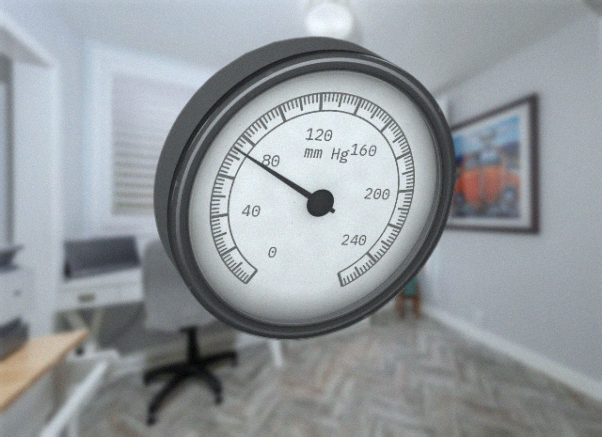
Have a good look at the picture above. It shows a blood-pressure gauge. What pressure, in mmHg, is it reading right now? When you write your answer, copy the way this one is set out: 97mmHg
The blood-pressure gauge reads 74mmHg
